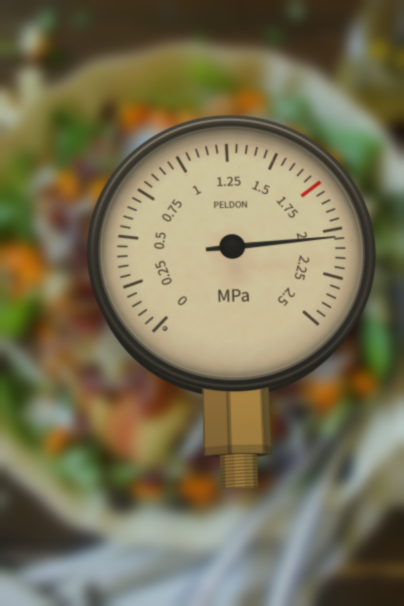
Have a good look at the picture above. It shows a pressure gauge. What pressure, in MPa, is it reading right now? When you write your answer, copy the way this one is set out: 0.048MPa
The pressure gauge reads 2.05MPa
